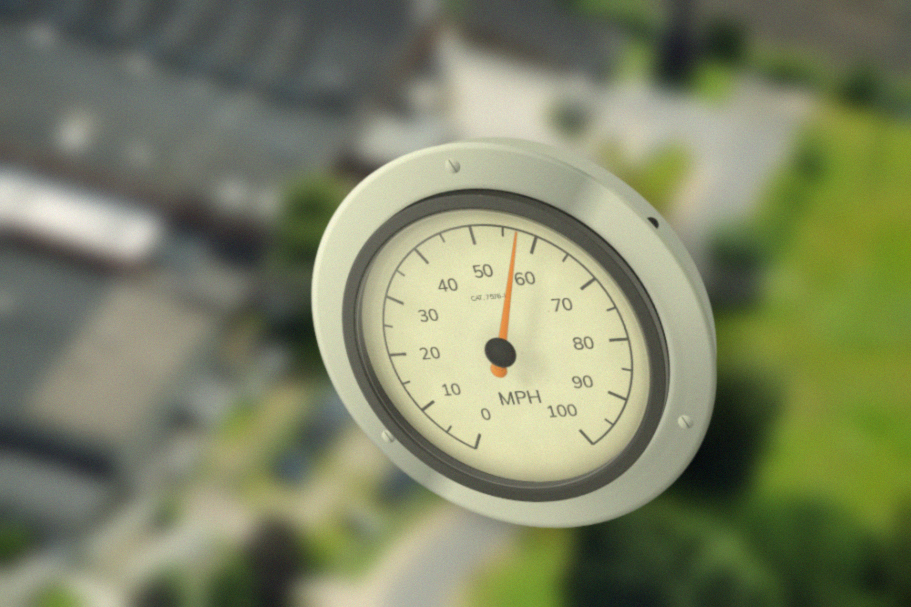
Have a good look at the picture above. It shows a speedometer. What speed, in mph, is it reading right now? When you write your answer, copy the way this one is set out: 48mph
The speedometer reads 57.5mph
